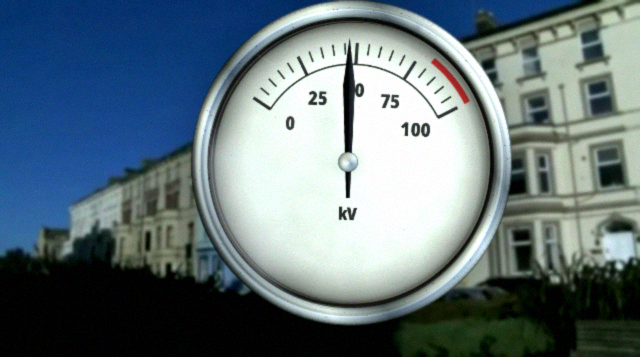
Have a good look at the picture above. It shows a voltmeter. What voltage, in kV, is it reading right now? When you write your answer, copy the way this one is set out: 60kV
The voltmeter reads 47.5kV
